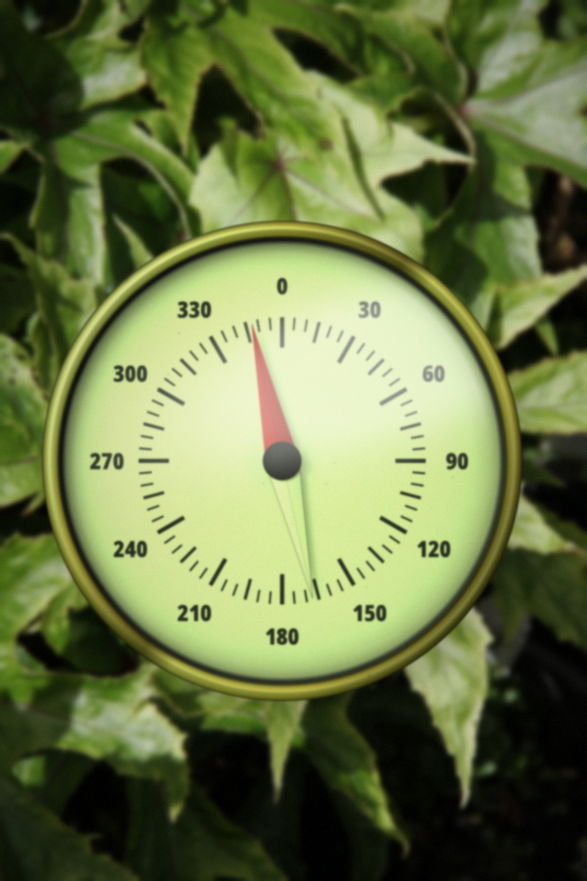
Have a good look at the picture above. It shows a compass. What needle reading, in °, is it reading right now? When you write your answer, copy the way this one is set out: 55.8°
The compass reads 347.5°
